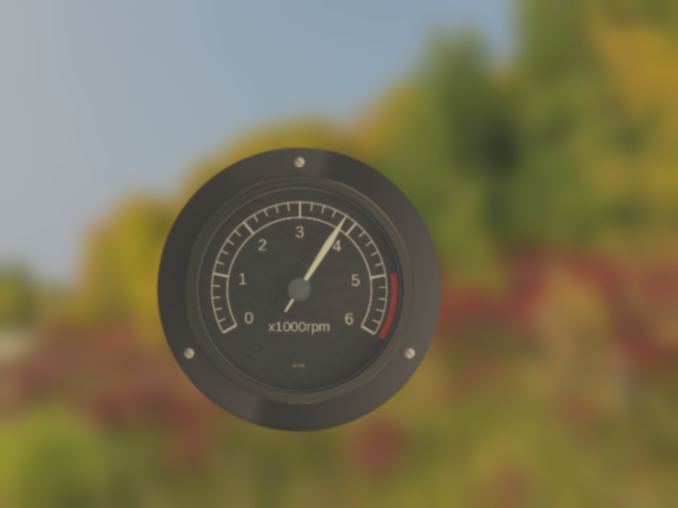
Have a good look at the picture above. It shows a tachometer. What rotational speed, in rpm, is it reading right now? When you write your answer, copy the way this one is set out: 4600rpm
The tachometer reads 3800rpm
